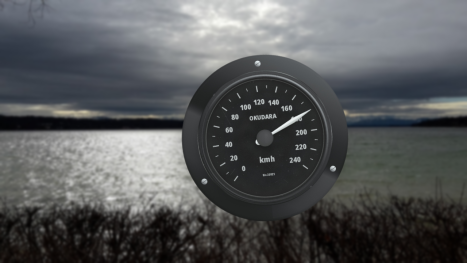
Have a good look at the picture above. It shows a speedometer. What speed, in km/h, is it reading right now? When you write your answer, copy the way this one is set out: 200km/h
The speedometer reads 180km/h
